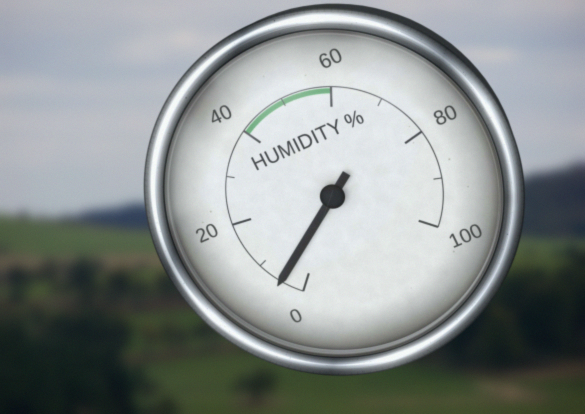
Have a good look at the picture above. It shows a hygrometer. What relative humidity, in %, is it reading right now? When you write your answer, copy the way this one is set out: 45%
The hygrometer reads 5%
